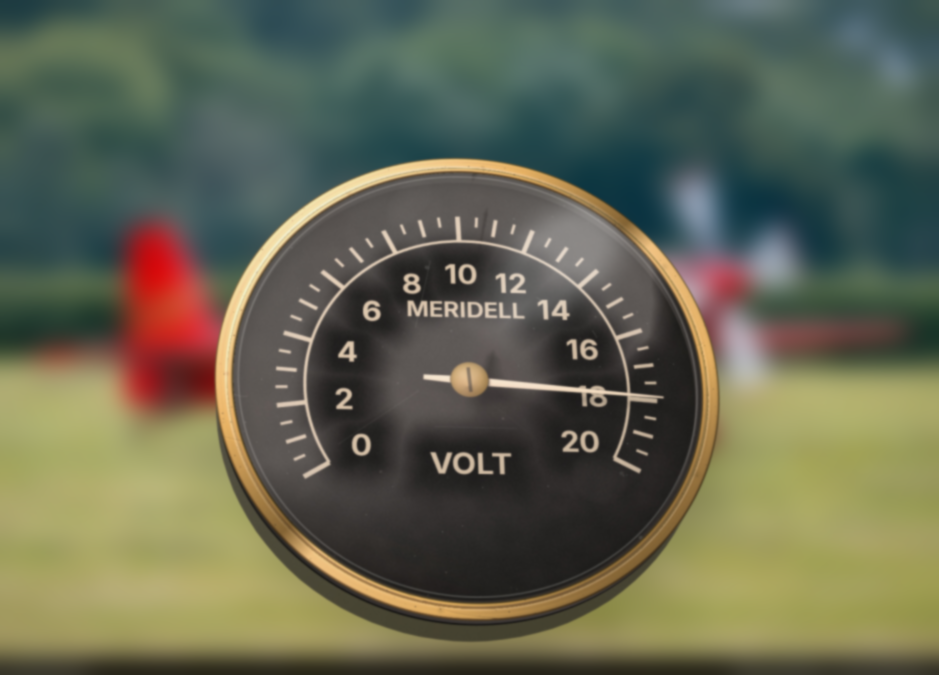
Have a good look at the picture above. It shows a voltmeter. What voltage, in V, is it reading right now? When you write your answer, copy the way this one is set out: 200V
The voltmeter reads 18V
